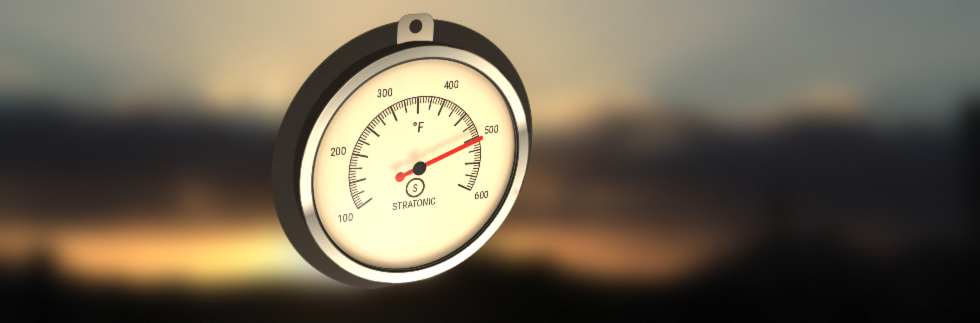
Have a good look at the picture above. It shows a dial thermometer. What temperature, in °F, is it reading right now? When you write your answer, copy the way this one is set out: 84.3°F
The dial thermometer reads 500°F
